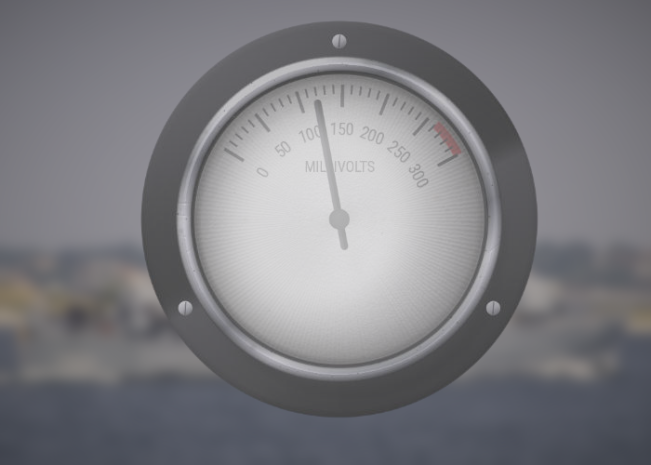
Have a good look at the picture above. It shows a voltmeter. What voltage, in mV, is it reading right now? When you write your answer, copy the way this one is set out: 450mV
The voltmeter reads 120mV
